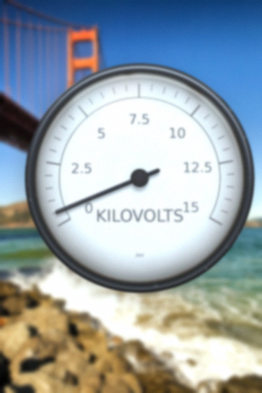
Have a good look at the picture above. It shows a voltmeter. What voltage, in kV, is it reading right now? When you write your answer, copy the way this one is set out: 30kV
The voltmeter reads 0.5kV
